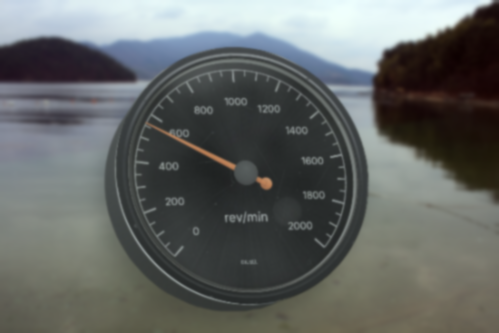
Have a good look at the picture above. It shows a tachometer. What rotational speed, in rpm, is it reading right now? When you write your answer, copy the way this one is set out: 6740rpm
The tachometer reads 550rpm
